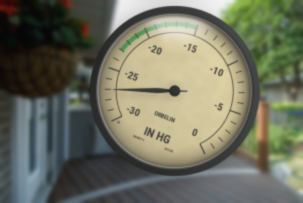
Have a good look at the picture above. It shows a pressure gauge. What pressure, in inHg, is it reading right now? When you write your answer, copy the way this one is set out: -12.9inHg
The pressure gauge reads -27inHg
